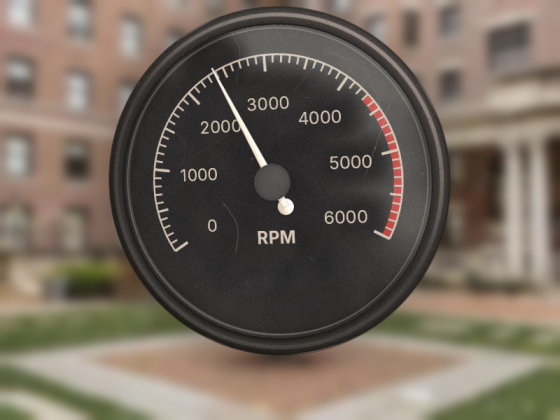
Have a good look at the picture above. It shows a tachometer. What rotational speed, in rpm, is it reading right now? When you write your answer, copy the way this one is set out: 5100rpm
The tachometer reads 2400rpm
